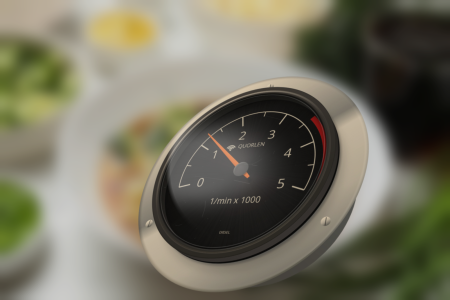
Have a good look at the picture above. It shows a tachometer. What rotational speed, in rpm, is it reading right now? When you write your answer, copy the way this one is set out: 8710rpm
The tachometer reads 1250rpm
